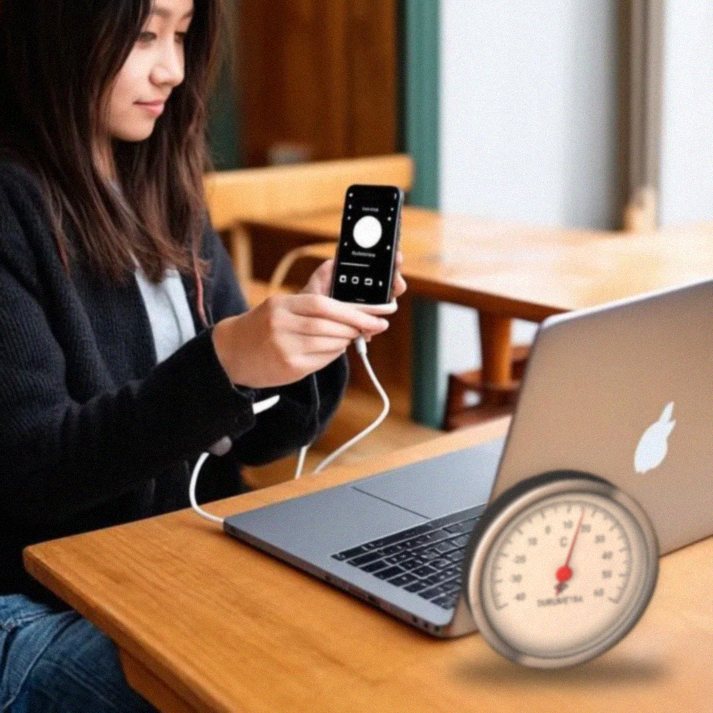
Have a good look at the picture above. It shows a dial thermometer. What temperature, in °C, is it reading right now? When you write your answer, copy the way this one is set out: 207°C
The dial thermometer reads 15°C
